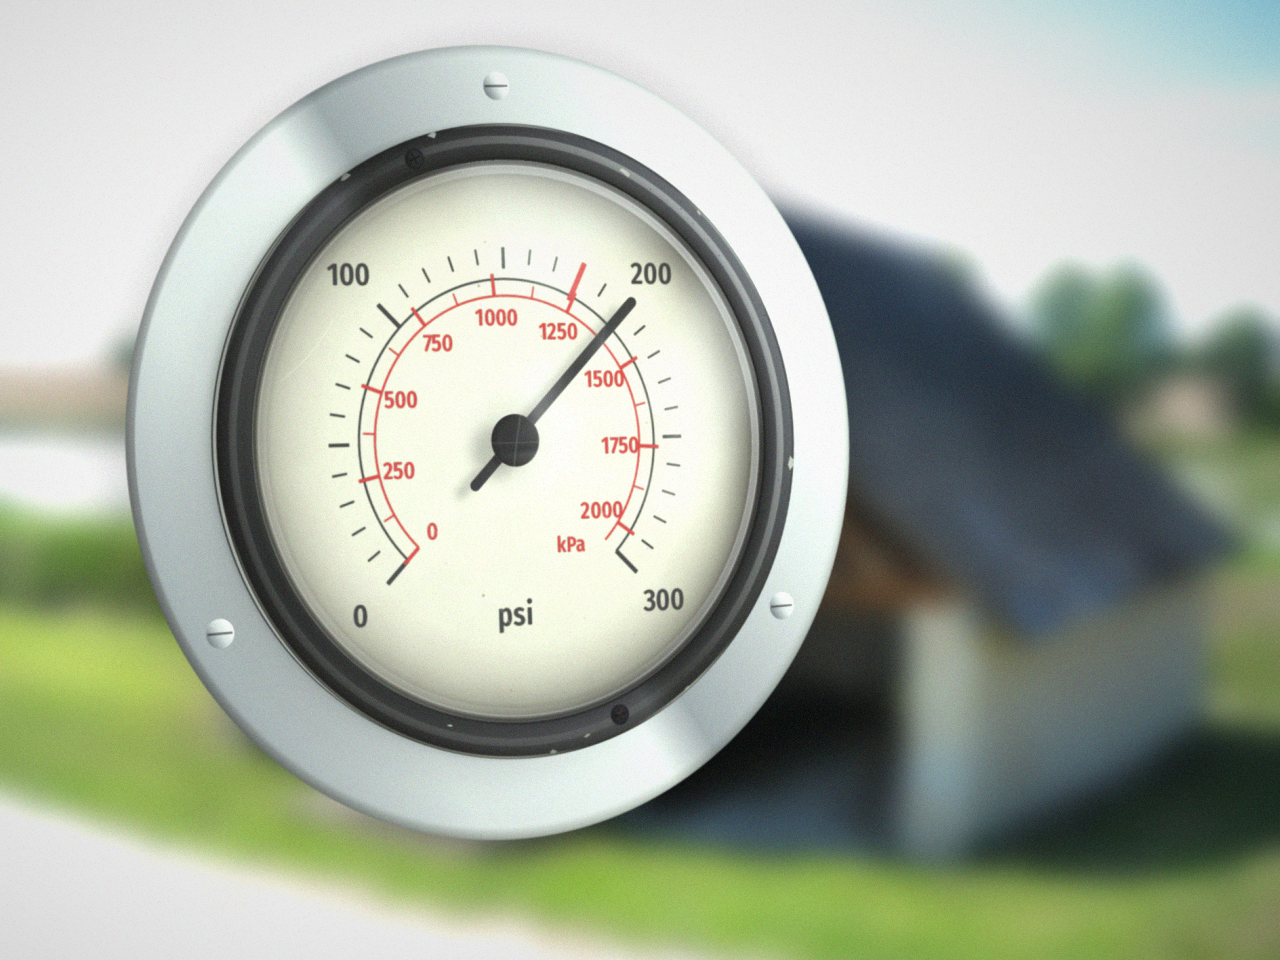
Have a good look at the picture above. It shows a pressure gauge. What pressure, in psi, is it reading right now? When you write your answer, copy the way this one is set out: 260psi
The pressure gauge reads 200psi
